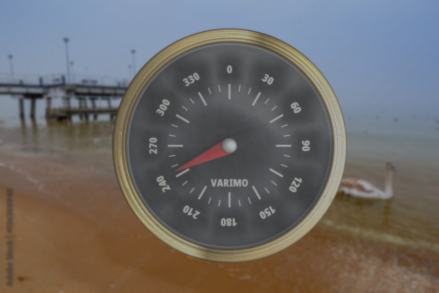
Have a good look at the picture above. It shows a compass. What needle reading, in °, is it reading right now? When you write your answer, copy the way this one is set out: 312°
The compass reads 245°
